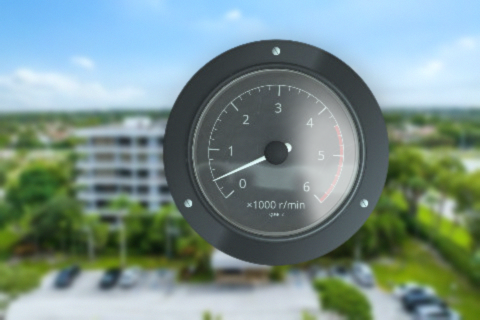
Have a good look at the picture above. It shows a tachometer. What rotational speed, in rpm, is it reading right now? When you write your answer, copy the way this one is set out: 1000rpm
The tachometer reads 400rpm
